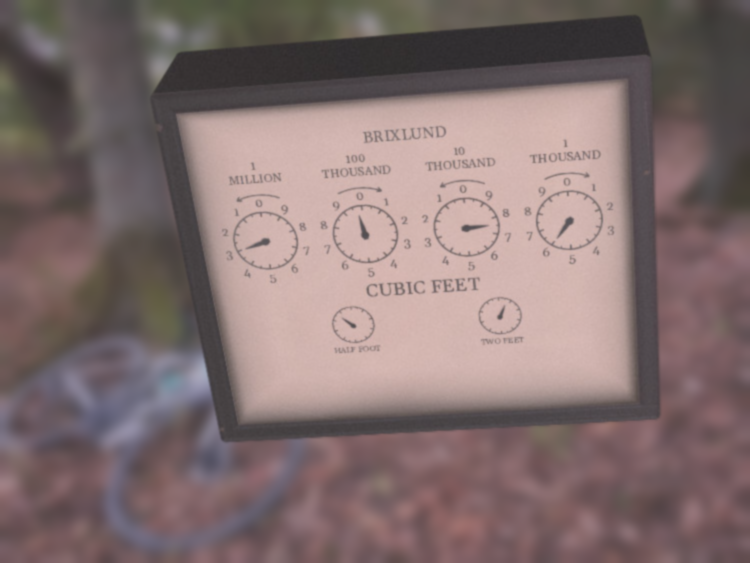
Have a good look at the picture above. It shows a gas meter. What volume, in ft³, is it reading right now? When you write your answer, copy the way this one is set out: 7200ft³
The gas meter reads 297600ft³
